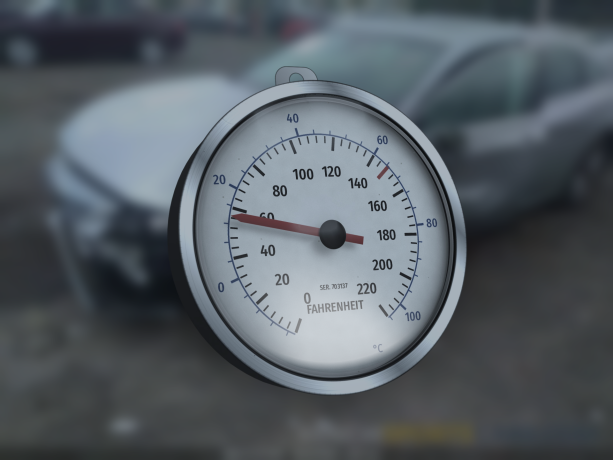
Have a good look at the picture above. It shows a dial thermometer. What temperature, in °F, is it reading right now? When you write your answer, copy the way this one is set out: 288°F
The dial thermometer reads 56°F
